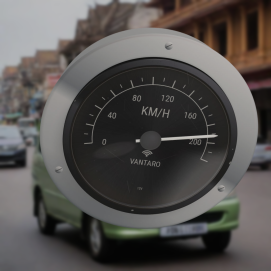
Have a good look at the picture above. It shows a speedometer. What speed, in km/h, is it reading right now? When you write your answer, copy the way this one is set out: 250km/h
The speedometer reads 190km/h
